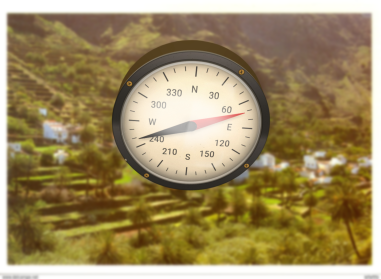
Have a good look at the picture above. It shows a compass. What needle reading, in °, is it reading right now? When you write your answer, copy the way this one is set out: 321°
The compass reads 70°
